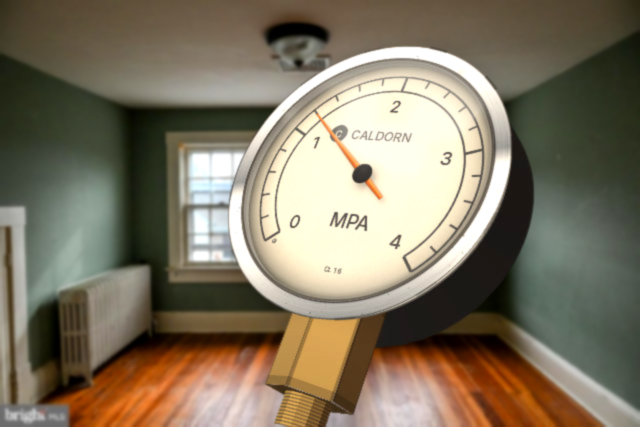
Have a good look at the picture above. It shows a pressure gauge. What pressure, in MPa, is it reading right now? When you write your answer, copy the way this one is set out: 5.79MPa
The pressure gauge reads 1.2MPa
